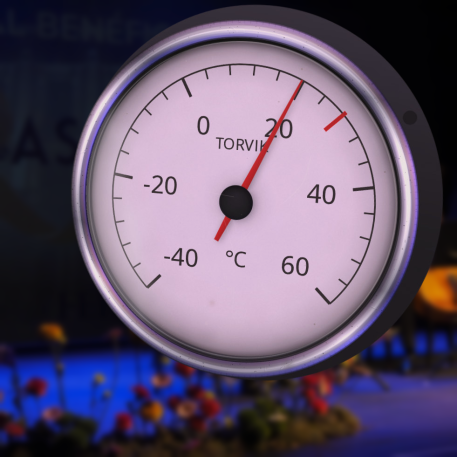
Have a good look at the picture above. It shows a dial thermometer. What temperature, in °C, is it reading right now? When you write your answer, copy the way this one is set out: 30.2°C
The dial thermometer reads 20°C
